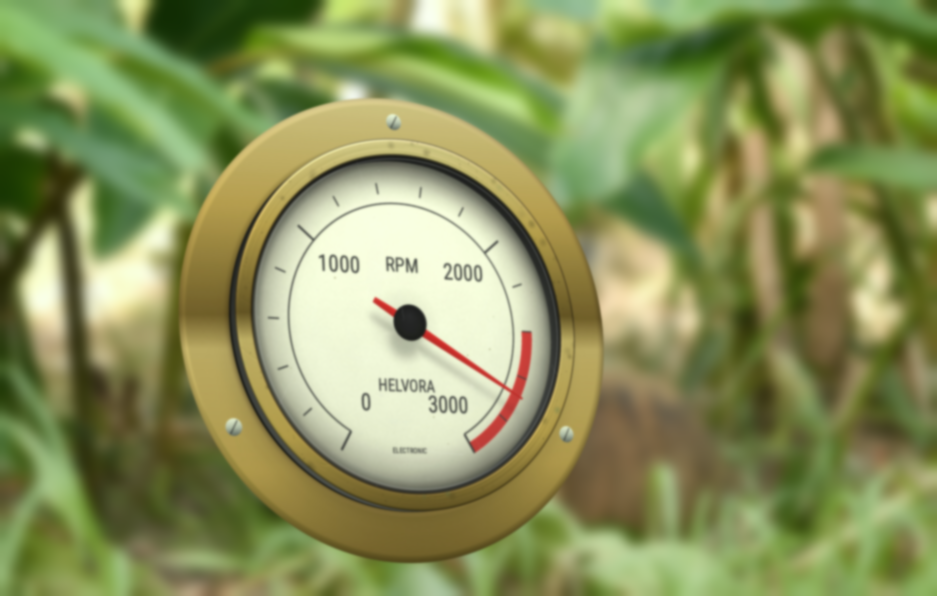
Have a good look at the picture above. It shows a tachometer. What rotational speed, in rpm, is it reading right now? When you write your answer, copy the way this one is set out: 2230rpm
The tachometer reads 2700rpm
